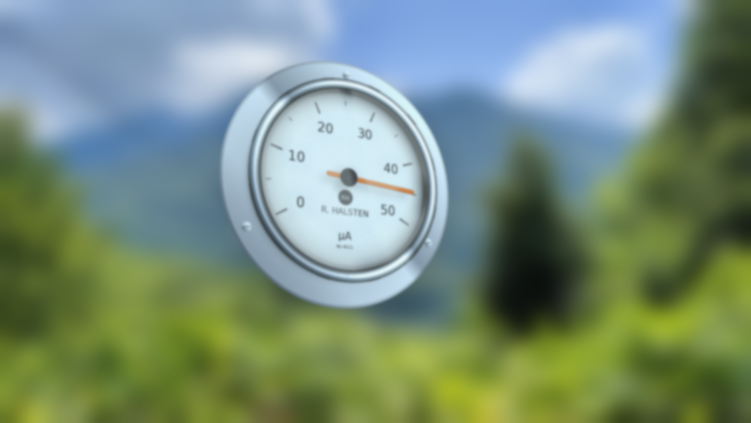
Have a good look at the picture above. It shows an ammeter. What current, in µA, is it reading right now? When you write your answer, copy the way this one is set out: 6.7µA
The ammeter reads 45µA
